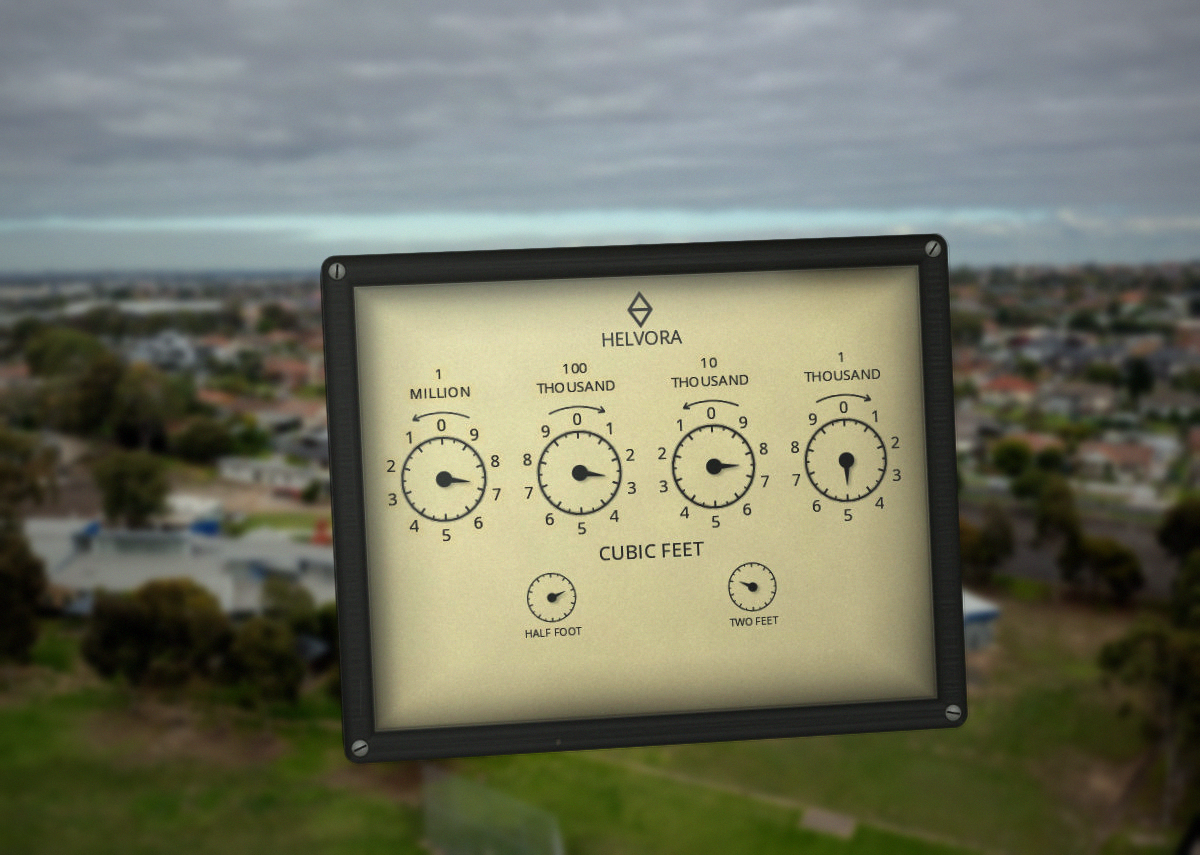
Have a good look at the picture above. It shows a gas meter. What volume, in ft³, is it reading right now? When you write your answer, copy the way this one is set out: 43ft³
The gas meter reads 727500ft³
